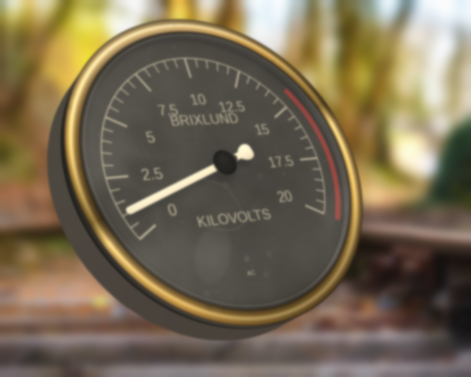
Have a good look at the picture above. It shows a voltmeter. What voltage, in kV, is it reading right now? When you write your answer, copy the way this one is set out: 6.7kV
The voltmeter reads 1kV
